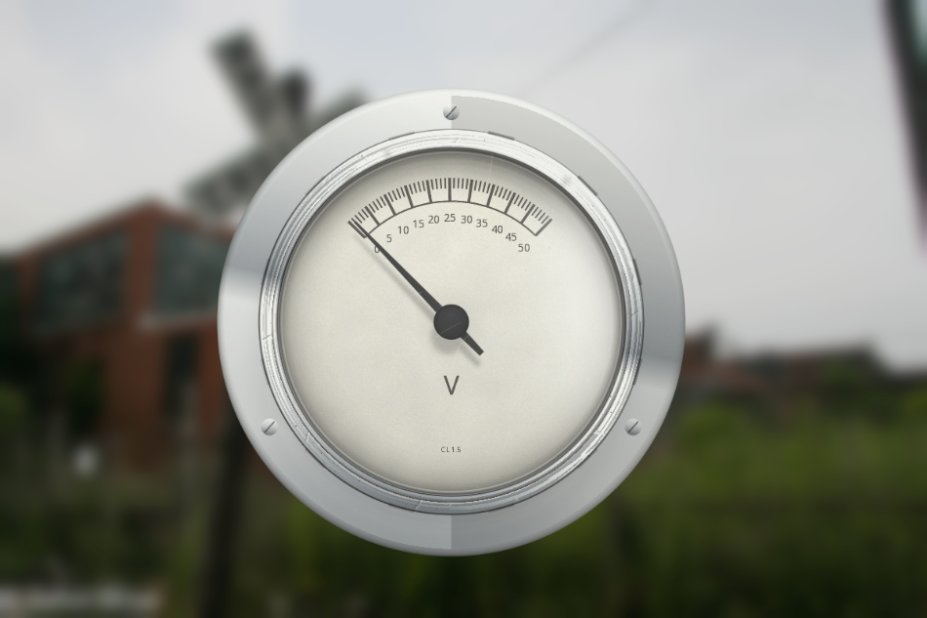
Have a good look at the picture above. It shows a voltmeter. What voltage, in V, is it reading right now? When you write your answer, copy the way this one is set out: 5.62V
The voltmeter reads 1V
